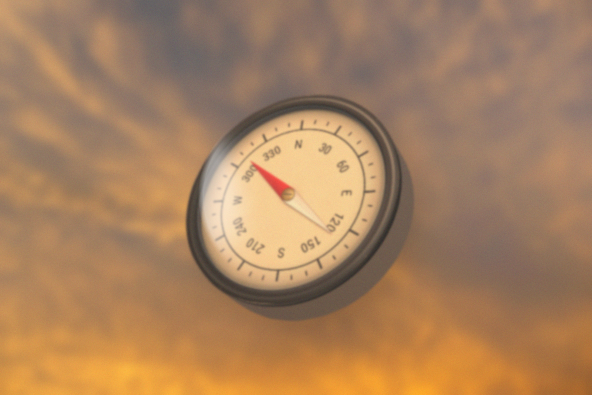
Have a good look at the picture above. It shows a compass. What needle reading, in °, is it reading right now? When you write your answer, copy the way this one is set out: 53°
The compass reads 310°
